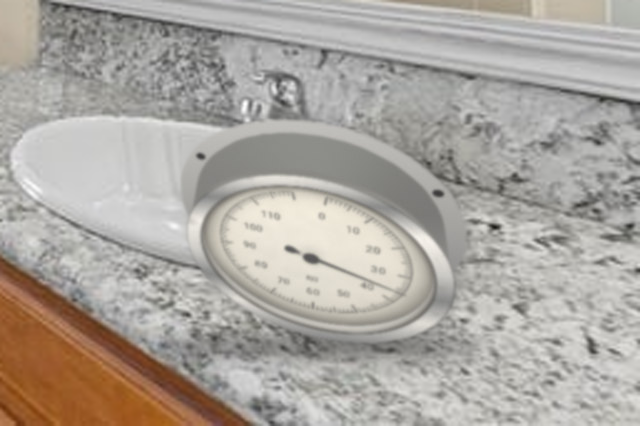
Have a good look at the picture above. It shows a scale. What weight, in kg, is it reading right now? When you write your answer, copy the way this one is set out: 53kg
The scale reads 35kg
